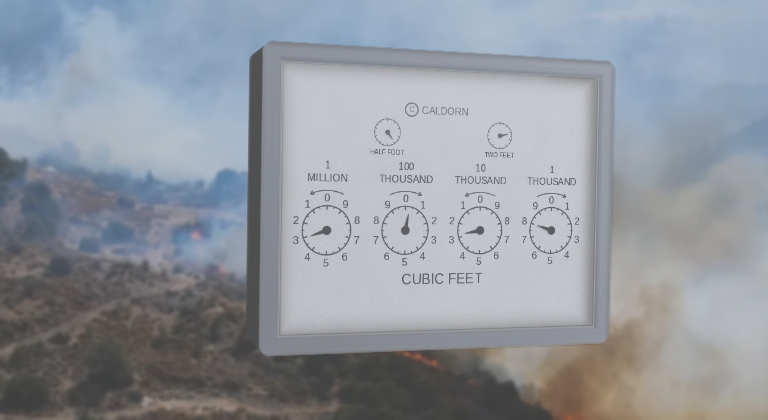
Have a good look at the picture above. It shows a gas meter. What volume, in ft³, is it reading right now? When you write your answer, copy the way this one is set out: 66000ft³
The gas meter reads 302800ft³
